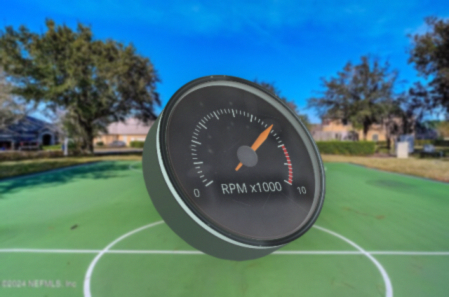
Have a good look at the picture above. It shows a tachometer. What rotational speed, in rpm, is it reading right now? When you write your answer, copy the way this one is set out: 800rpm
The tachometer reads 7000rpm
